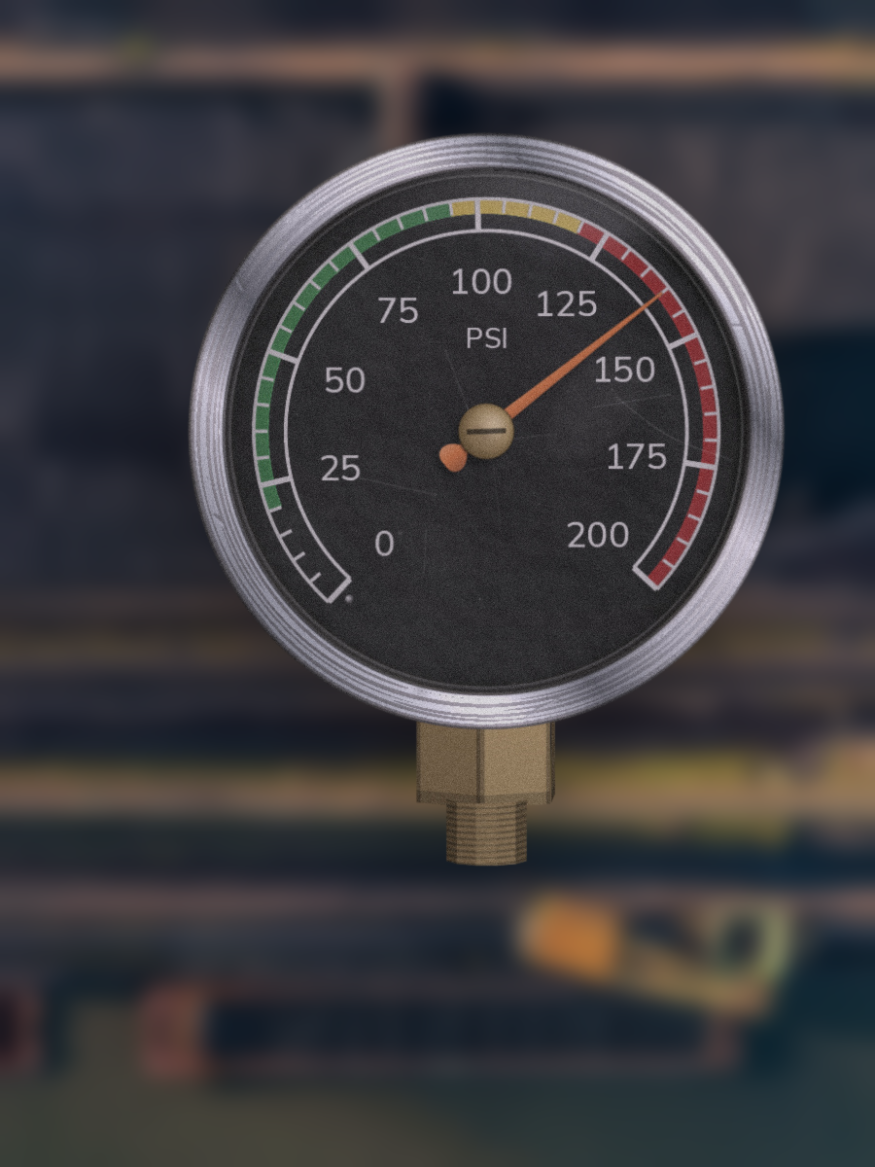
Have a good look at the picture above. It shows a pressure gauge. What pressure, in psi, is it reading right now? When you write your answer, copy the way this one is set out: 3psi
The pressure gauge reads 140psi
